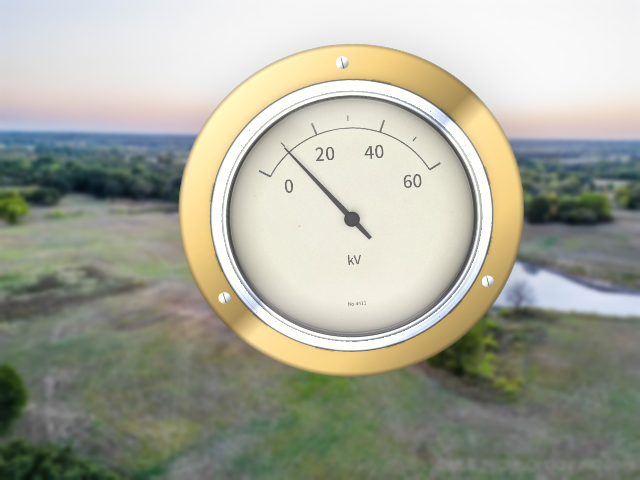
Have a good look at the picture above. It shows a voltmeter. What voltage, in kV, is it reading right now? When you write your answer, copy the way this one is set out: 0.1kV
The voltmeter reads 10kV
